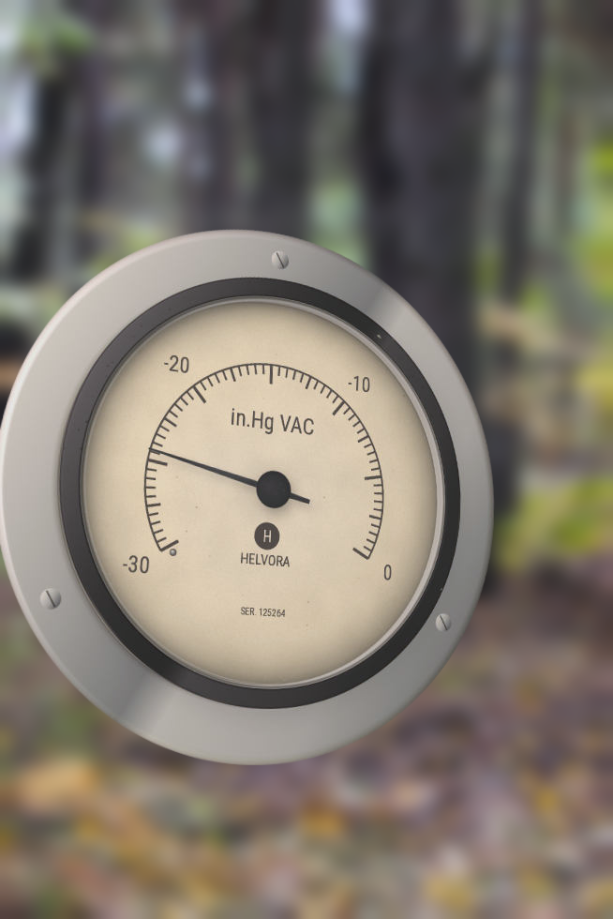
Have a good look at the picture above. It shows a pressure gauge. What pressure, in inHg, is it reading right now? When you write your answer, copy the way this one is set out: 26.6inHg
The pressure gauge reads -24.5inHg
